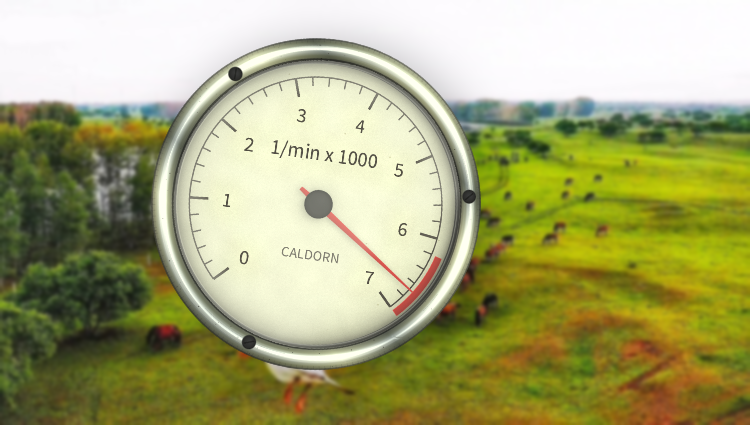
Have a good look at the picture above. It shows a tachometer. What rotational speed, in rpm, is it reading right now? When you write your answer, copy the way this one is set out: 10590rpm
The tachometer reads 6700rpm
